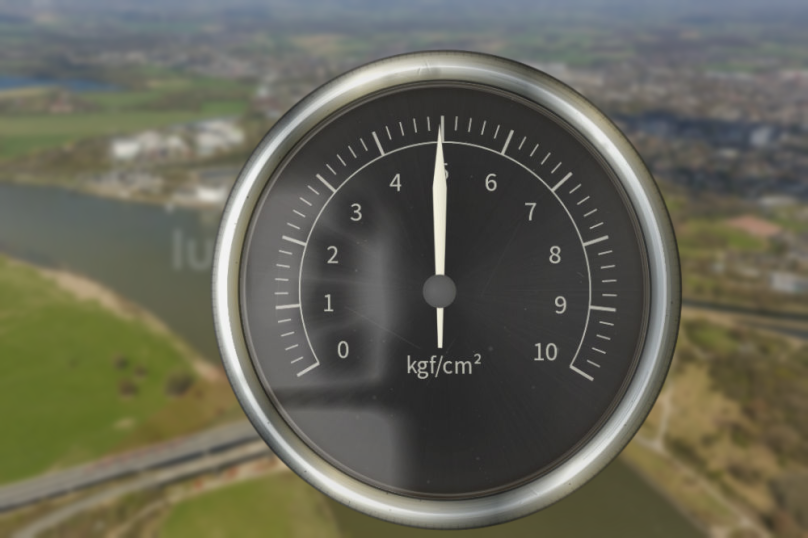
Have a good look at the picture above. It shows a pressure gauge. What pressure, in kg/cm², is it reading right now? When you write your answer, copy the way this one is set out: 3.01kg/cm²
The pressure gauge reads 5kg/cm²
